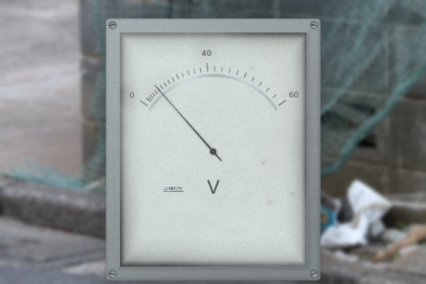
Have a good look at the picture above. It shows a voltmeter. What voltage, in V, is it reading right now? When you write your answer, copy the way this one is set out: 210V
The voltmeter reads 20V
